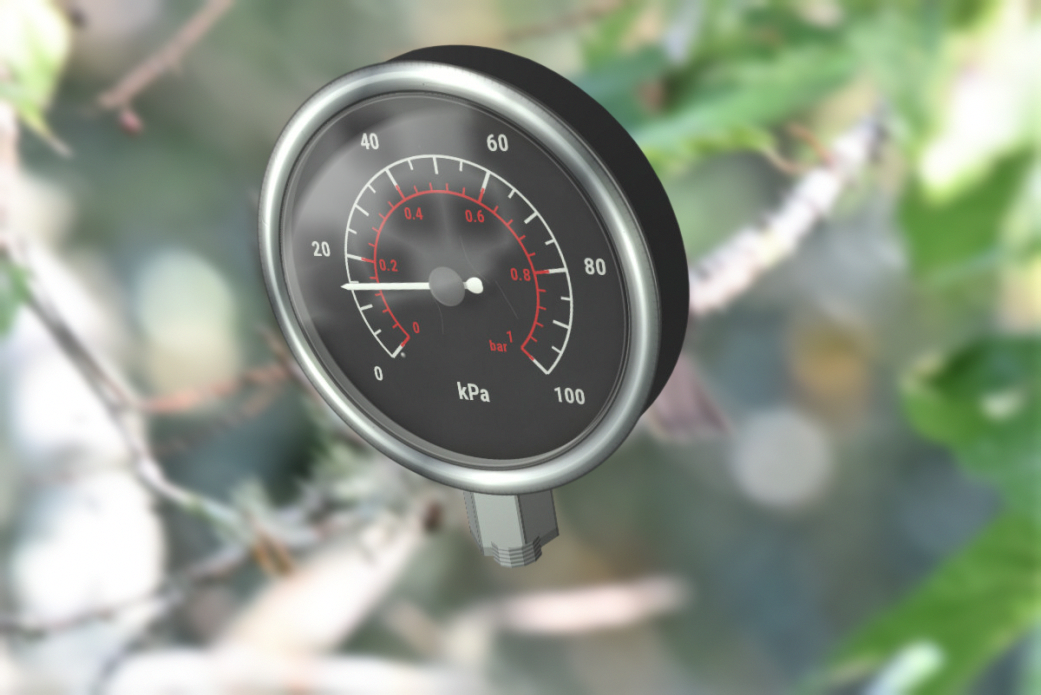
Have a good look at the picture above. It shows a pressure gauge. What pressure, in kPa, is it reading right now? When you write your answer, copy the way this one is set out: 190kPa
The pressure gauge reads 15kPa
